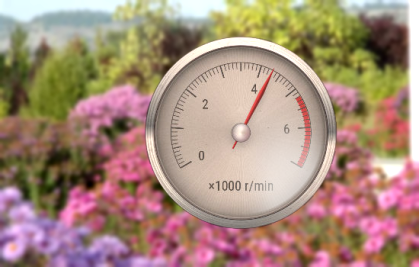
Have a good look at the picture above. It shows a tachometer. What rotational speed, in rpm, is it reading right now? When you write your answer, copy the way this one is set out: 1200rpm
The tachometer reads 4300rpm
